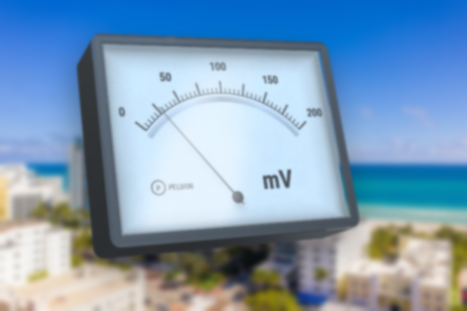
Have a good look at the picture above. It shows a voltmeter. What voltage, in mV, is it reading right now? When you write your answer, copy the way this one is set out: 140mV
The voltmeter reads 25mV
